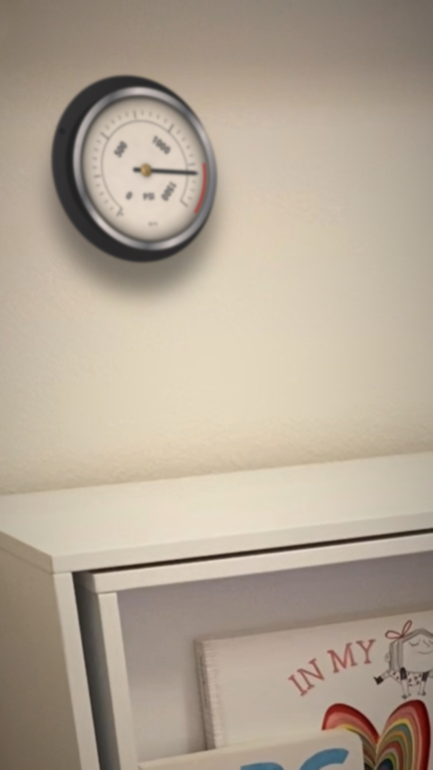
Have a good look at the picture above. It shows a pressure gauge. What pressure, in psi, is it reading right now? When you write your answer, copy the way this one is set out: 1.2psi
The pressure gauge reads 1300psi
